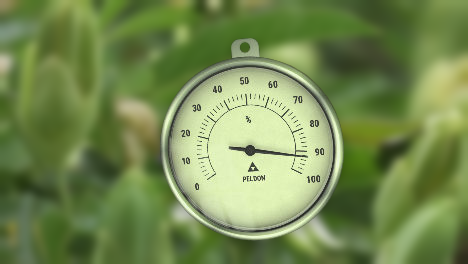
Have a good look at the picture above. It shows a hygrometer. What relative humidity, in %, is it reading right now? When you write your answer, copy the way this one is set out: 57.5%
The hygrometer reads 92%
